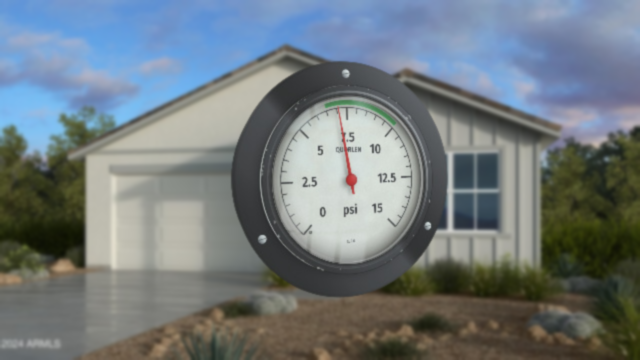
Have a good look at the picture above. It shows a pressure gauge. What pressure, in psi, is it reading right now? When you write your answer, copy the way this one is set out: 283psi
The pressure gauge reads 7psi
